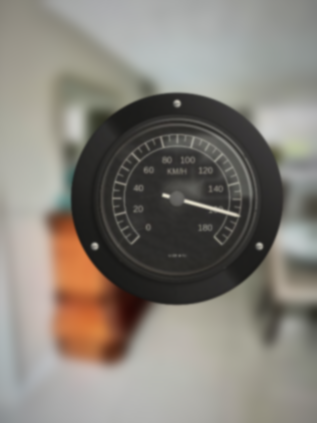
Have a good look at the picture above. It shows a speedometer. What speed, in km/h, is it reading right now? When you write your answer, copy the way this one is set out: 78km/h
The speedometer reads 160km/h
